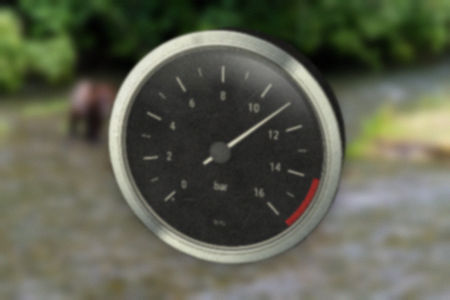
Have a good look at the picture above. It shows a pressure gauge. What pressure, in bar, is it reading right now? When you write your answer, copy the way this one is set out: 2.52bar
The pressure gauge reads 11bar
